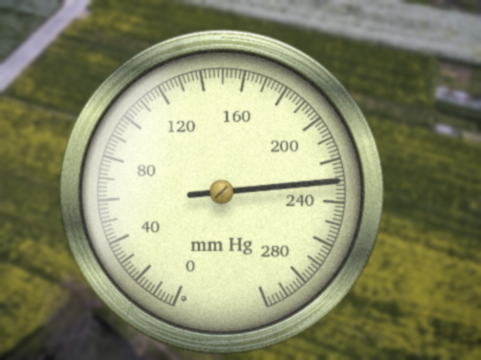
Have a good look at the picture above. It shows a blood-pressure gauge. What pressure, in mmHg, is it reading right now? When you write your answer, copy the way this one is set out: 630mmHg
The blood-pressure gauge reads 230mmHg
